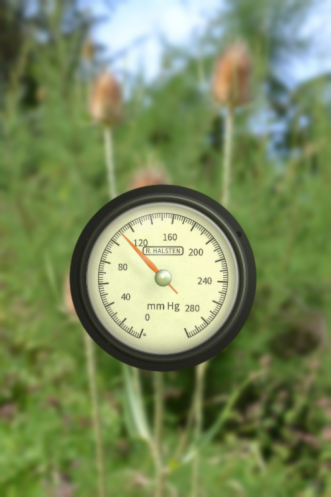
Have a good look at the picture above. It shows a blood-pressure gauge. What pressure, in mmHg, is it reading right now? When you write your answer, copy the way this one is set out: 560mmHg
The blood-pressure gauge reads 110mmHg
